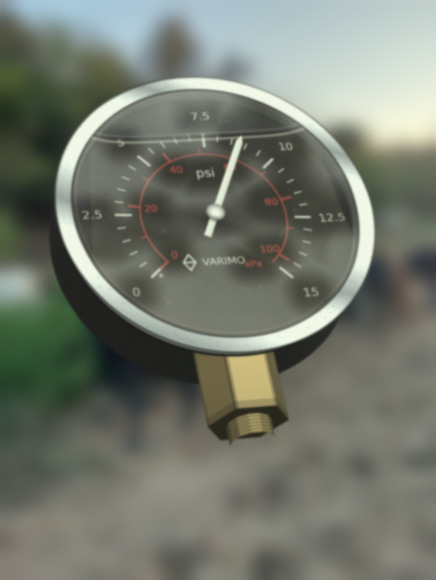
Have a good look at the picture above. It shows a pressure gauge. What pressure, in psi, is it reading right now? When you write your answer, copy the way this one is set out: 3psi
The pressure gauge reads 8.75psi
